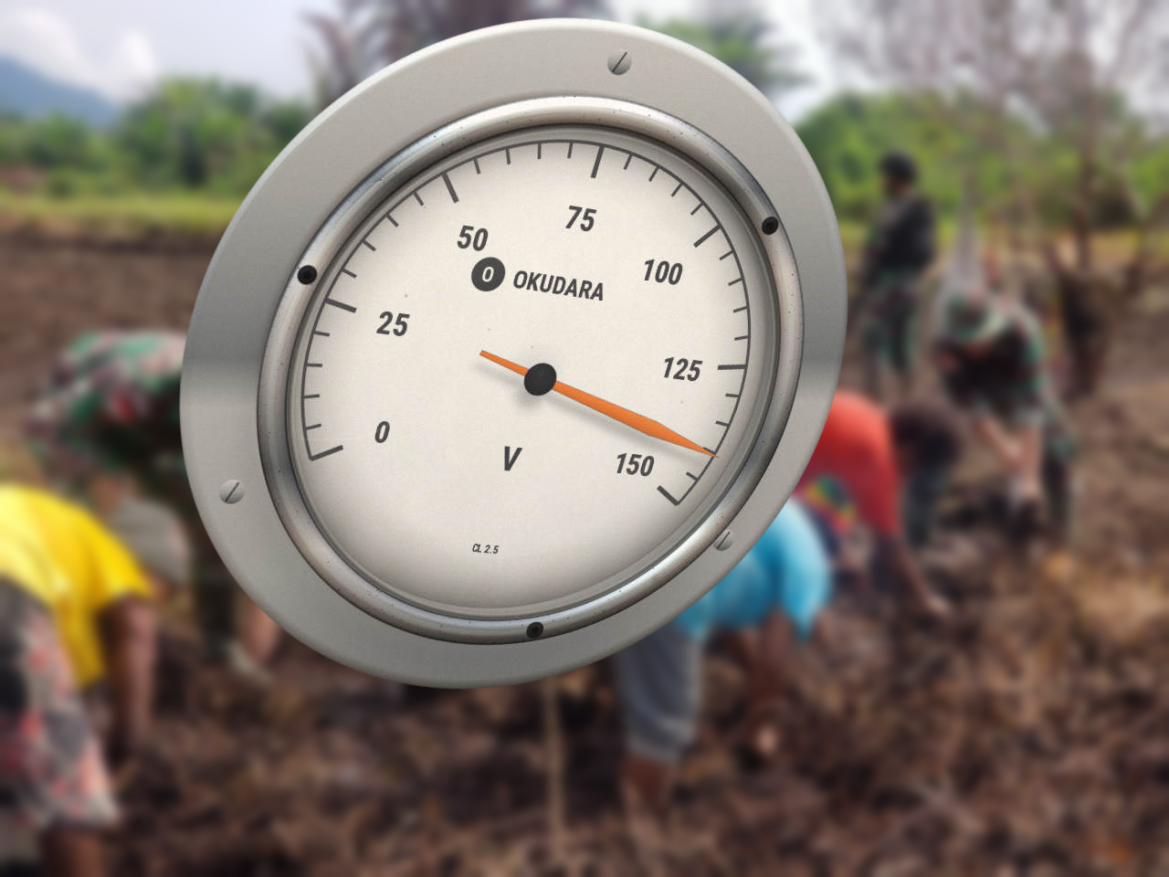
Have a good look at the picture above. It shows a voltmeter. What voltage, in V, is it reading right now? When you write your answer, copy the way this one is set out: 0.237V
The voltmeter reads 140V
